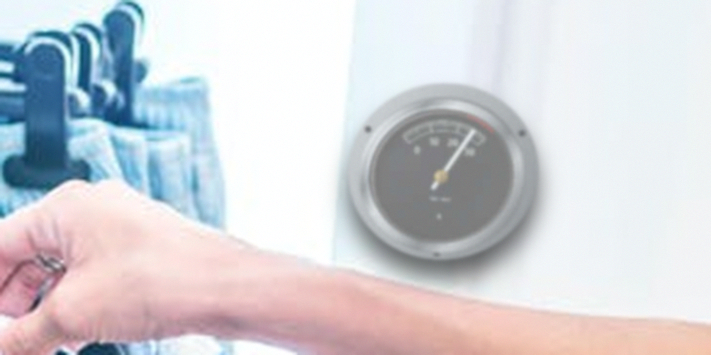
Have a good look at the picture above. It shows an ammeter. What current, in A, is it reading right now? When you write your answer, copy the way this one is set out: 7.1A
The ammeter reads 25A
